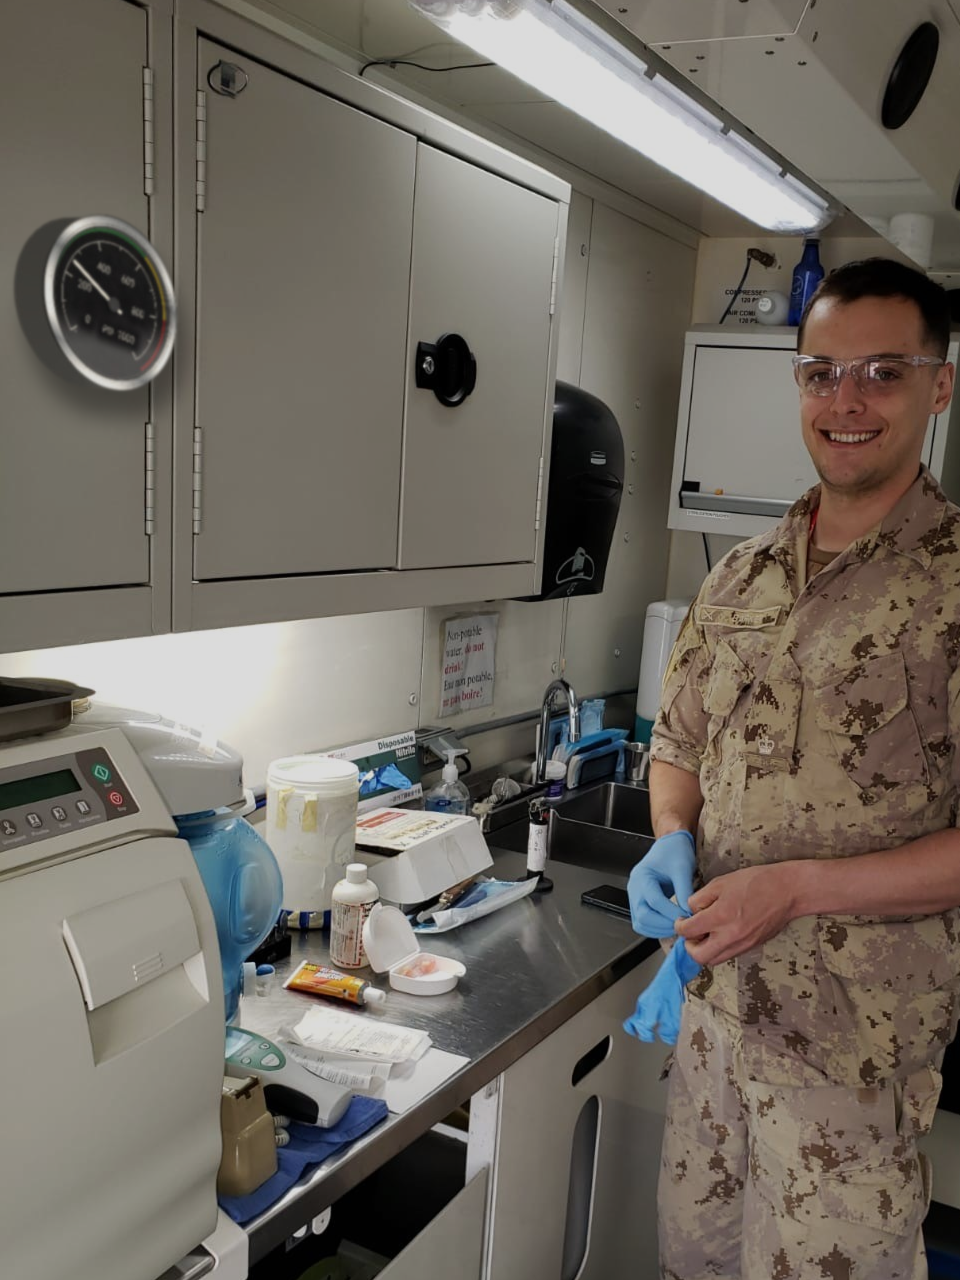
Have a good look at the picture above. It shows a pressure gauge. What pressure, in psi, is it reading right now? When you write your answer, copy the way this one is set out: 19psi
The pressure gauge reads 250psi
